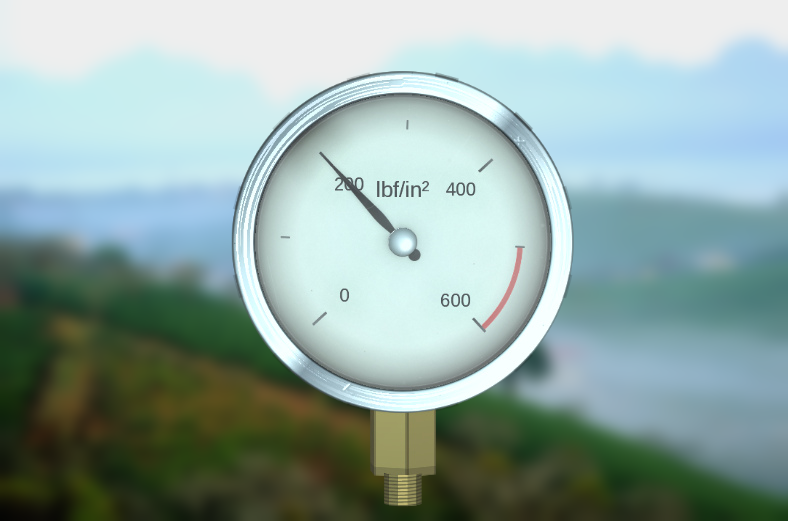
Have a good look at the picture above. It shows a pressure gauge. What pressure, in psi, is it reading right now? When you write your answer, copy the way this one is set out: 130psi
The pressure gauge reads 200psi
